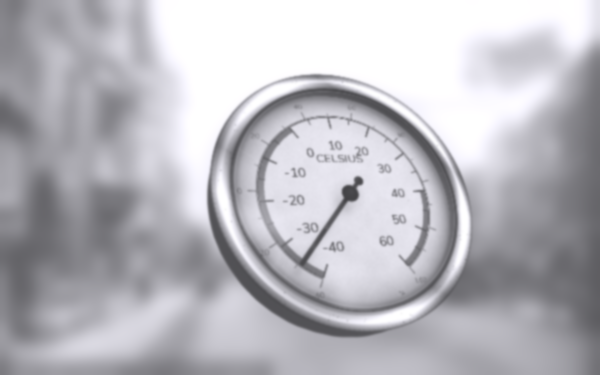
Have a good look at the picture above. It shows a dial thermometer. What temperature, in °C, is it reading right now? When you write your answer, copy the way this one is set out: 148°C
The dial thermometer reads -35°C
